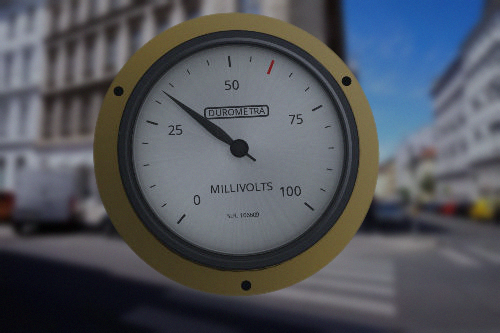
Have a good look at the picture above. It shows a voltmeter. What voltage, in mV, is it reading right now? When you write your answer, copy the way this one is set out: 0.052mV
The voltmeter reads 32.5mV
